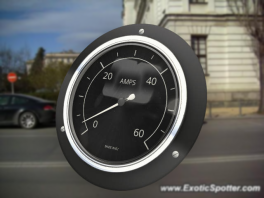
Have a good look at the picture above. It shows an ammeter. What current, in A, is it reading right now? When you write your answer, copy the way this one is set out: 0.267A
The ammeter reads 2.5A
